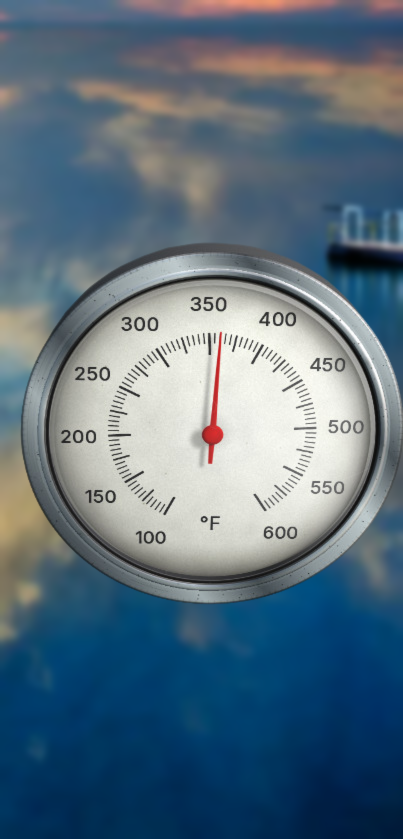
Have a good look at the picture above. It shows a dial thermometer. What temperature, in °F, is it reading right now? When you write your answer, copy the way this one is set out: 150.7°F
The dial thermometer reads 360°F
